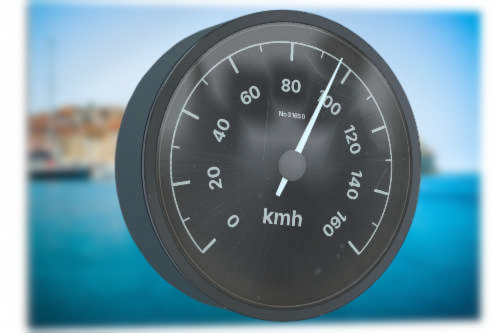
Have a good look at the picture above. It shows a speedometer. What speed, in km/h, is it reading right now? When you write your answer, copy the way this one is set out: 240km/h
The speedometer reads 95km/h
